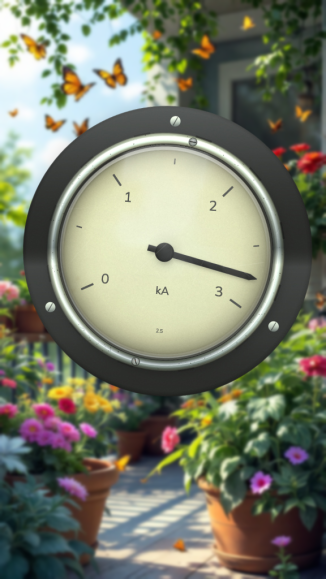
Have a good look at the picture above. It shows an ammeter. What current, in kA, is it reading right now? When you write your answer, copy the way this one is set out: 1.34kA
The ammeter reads 2.75kA
